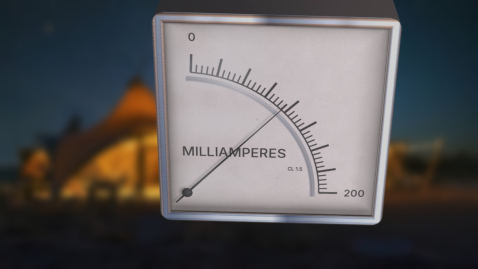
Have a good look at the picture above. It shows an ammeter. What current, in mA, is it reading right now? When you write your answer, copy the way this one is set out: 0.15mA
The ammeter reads 95mA
